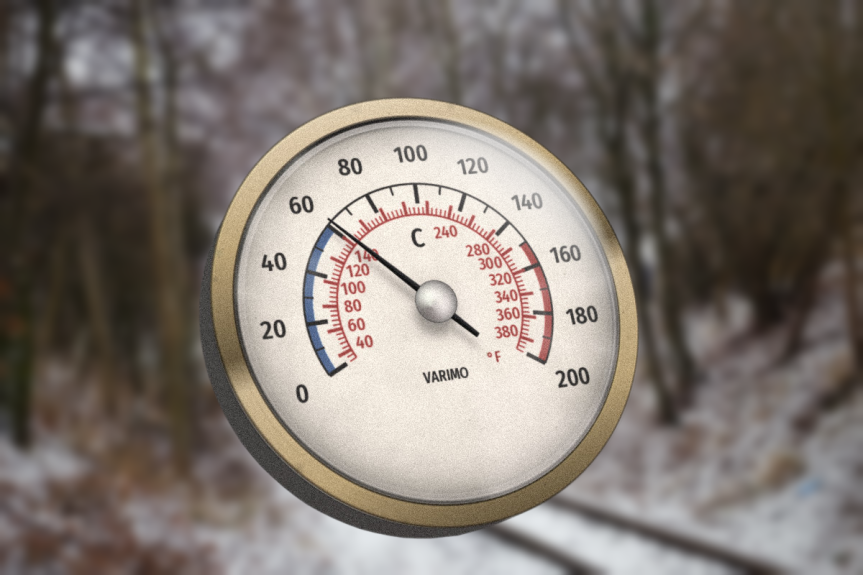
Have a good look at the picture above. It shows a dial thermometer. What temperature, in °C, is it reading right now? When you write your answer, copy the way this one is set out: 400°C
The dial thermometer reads 60°C
